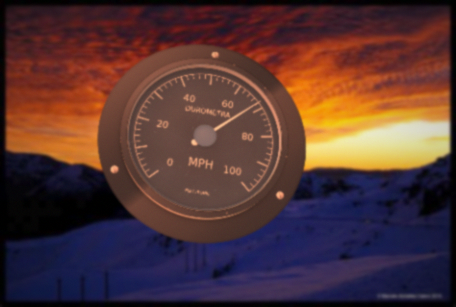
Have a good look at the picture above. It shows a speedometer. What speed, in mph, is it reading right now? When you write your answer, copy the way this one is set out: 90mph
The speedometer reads 68mph
